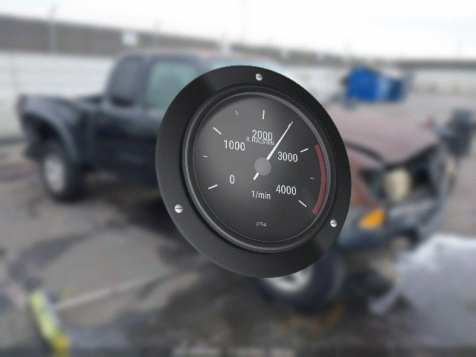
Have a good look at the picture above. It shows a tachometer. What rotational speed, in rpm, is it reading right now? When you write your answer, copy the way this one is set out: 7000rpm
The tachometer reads 2500rpm
